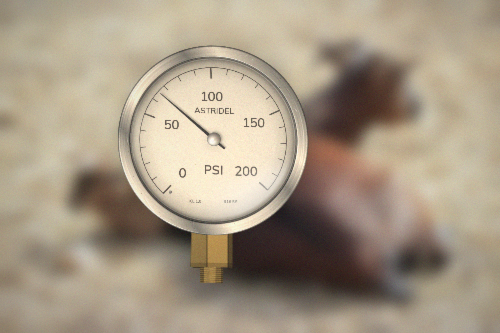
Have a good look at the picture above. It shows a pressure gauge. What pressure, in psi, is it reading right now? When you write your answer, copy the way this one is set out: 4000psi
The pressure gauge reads 65psi
